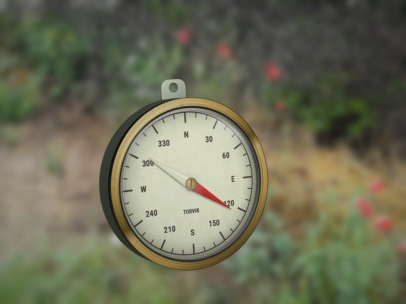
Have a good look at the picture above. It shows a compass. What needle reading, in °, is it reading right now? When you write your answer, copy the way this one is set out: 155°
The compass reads 125°
